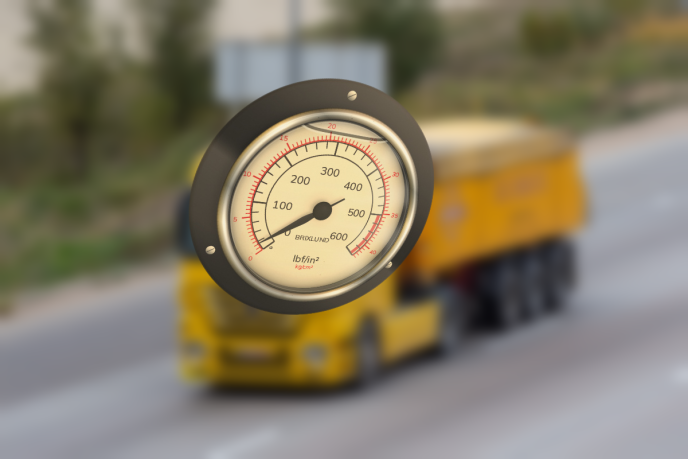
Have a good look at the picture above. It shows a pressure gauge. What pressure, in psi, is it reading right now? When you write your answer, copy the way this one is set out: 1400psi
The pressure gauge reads 20psi
